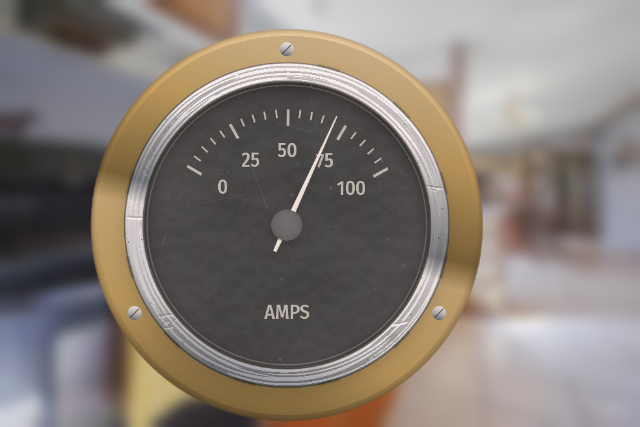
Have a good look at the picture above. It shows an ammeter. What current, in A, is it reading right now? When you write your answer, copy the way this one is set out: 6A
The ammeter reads 70A
